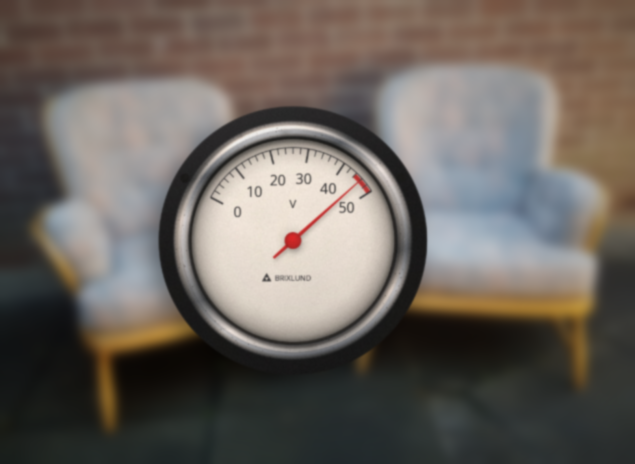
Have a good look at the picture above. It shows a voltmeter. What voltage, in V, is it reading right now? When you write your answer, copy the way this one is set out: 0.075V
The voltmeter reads 46V
